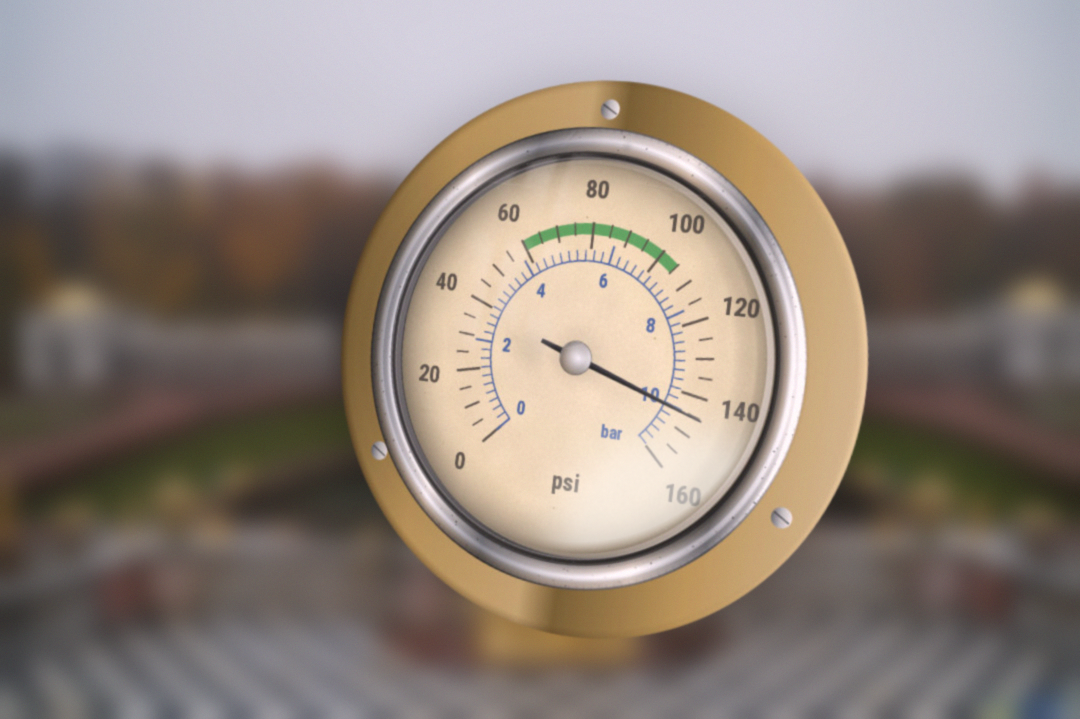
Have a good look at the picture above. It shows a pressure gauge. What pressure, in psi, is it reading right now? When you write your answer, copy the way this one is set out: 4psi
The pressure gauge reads 145psi
